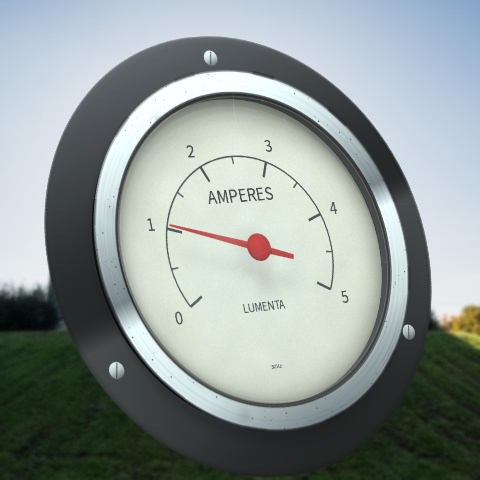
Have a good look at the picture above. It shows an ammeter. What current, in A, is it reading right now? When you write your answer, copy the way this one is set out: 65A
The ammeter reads 1A
